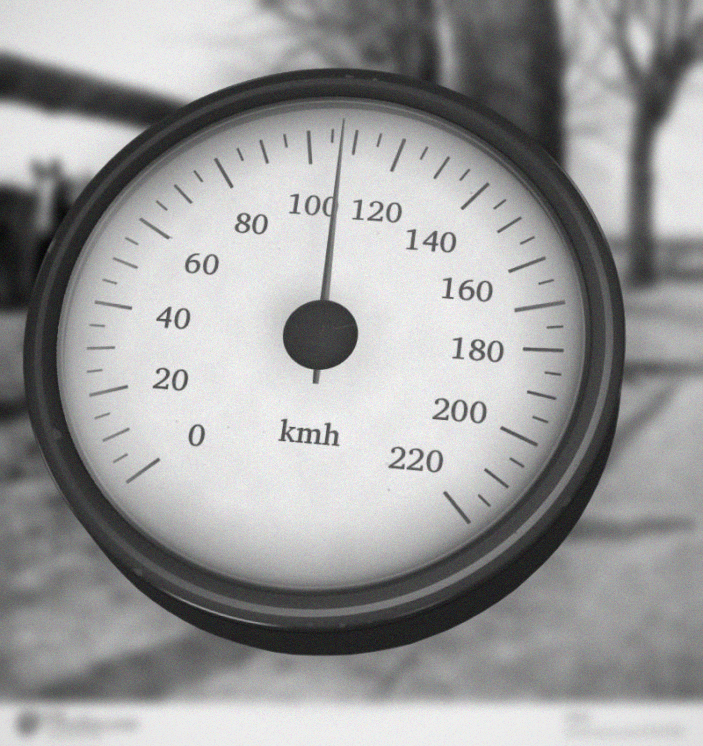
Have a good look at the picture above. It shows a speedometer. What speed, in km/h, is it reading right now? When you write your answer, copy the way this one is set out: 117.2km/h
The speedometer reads 107.5km/h
